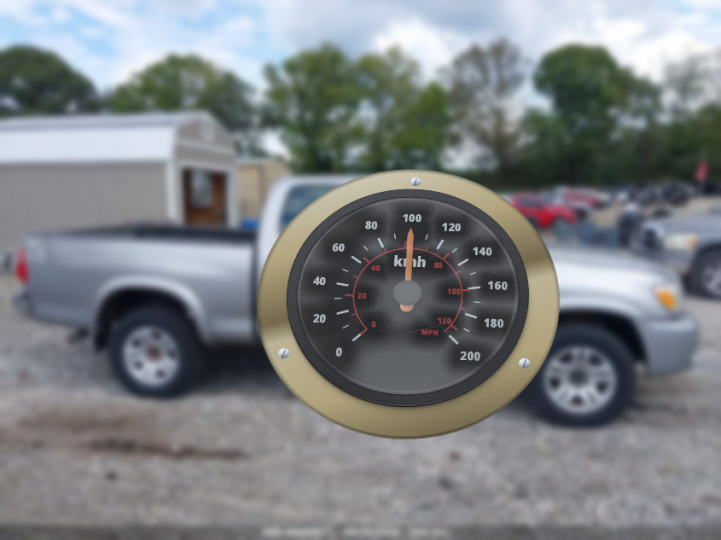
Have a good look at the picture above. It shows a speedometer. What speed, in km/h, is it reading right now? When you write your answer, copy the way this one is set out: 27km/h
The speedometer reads 100km/h
